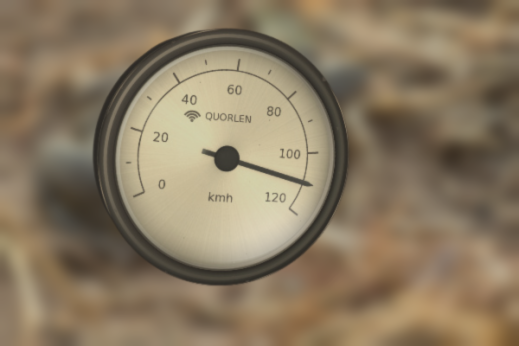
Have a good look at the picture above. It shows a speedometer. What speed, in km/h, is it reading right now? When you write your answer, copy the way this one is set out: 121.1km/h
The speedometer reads 110km/h
